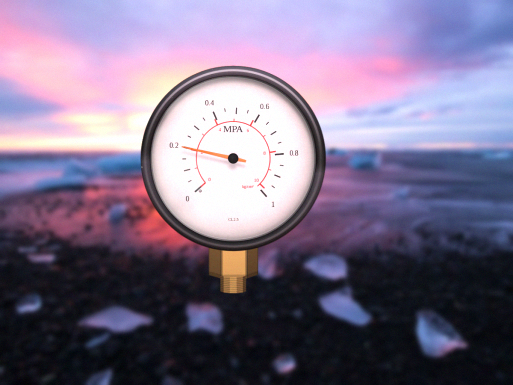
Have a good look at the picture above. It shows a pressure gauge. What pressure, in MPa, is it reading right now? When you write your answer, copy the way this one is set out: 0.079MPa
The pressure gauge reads 0.2MPa
